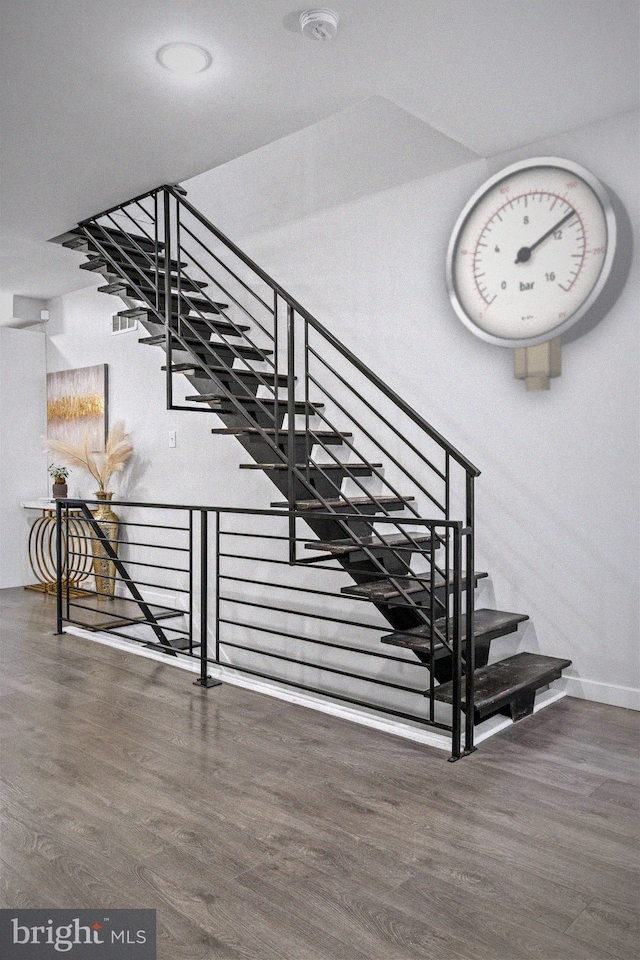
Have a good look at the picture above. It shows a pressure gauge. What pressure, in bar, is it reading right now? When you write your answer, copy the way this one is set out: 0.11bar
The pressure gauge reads 11.5bar
